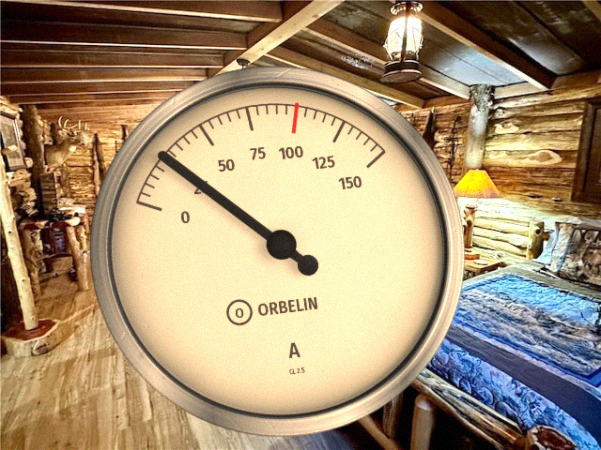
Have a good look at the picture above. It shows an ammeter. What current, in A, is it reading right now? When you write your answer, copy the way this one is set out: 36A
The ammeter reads 25A
